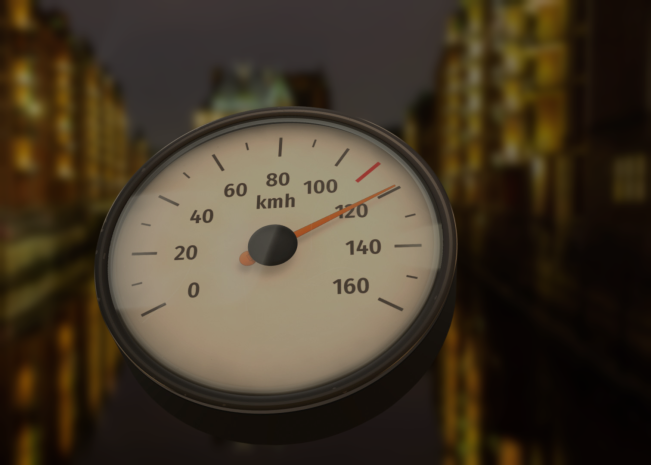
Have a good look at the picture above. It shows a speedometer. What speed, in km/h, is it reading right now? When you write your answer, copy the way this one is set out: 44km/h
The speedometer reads 120km/h
